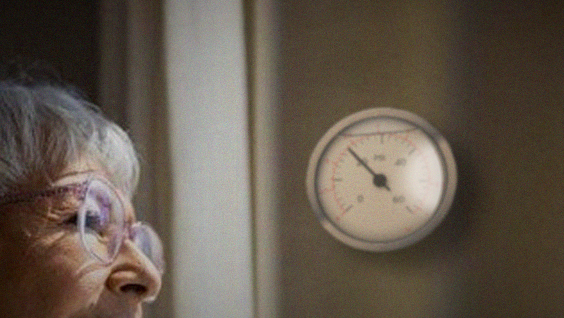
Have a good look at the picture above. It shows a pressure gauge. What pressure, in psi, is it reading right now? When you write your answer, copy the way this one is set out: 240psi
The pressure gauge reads 20psi
